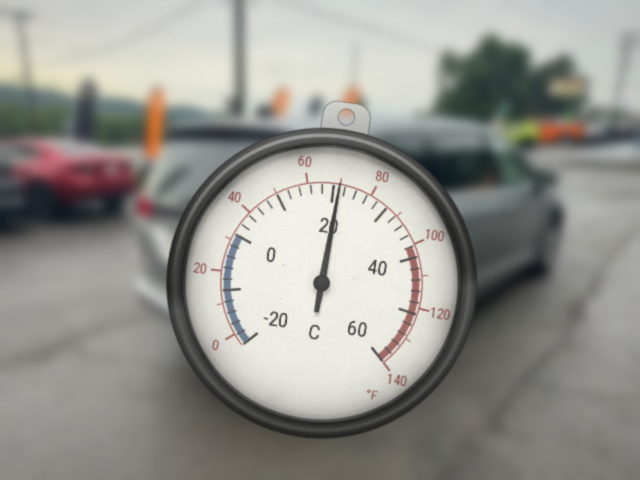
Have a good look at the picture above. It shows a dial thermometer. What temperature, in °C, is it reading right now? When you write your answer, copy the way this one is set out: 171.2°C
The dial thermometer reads 21°C
